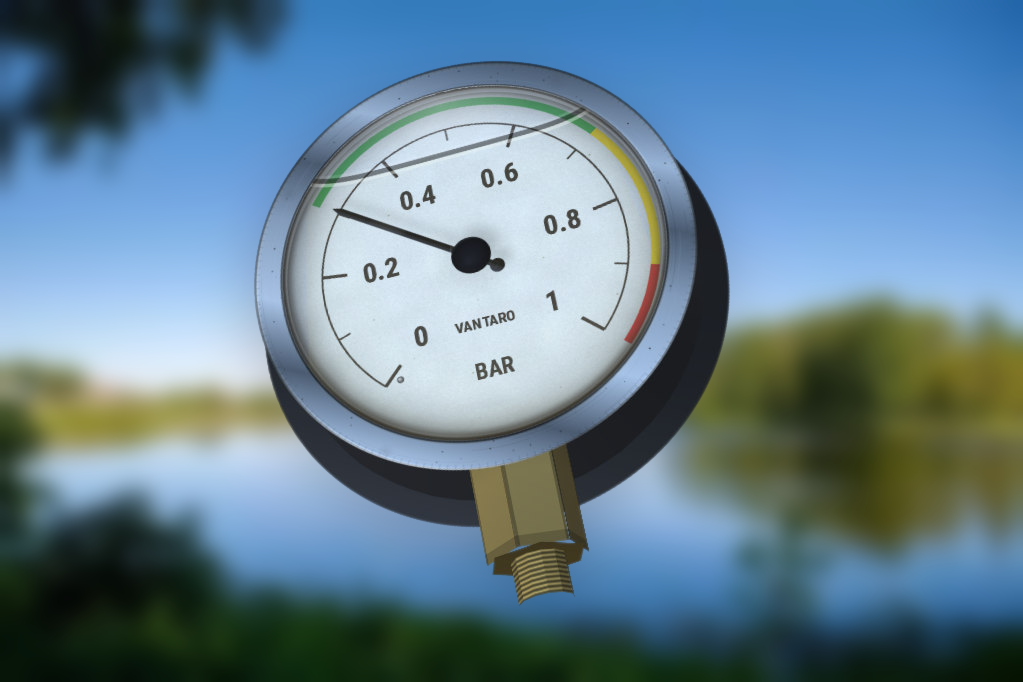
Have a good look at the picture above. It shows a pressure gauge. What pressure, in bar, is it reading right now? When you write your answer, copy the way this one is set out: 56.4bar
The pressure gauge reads 0.3bar
